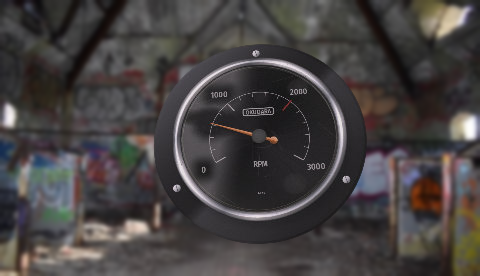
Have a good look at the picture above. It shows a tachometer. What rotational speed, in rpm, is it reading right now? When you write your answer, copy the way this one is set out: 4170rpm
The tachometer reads 600rpm
